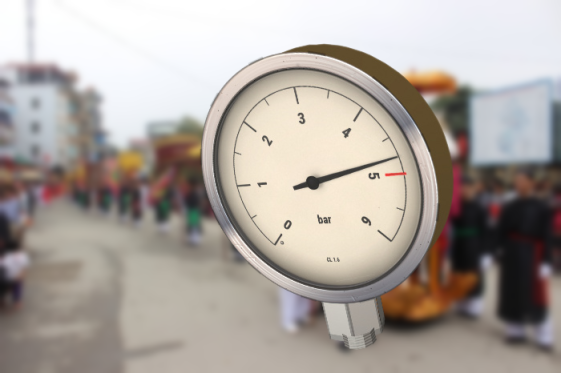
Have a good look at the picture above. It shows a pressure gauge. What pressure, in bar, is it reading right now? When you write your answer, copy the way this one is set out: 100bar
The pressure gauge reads 4.75bar
